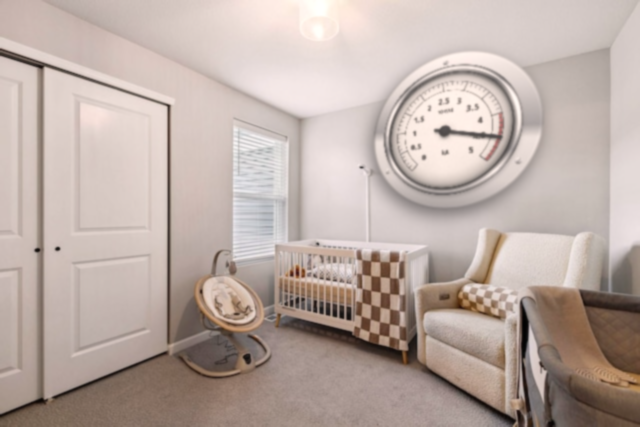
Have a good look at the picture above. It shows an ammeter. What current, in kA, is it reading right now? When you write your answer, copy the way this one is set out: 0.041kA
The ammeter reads 4.5kA
